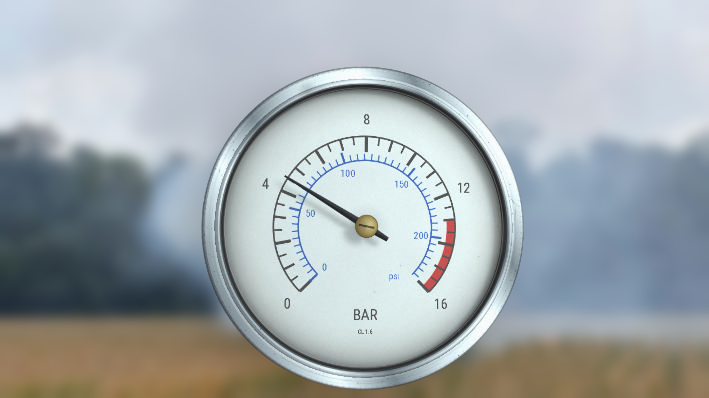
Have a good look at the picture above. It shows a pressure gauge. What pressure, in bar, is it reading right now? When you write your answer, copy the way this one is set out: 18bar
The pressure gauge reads 4.5bar
